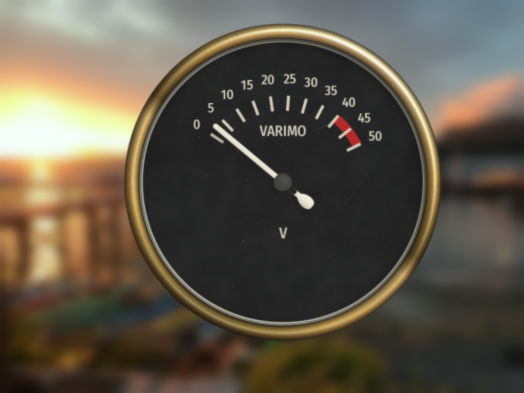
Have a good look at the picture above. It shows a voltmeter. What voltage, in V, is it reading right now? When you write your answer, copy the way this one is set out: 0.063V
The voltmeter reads 2.5V
